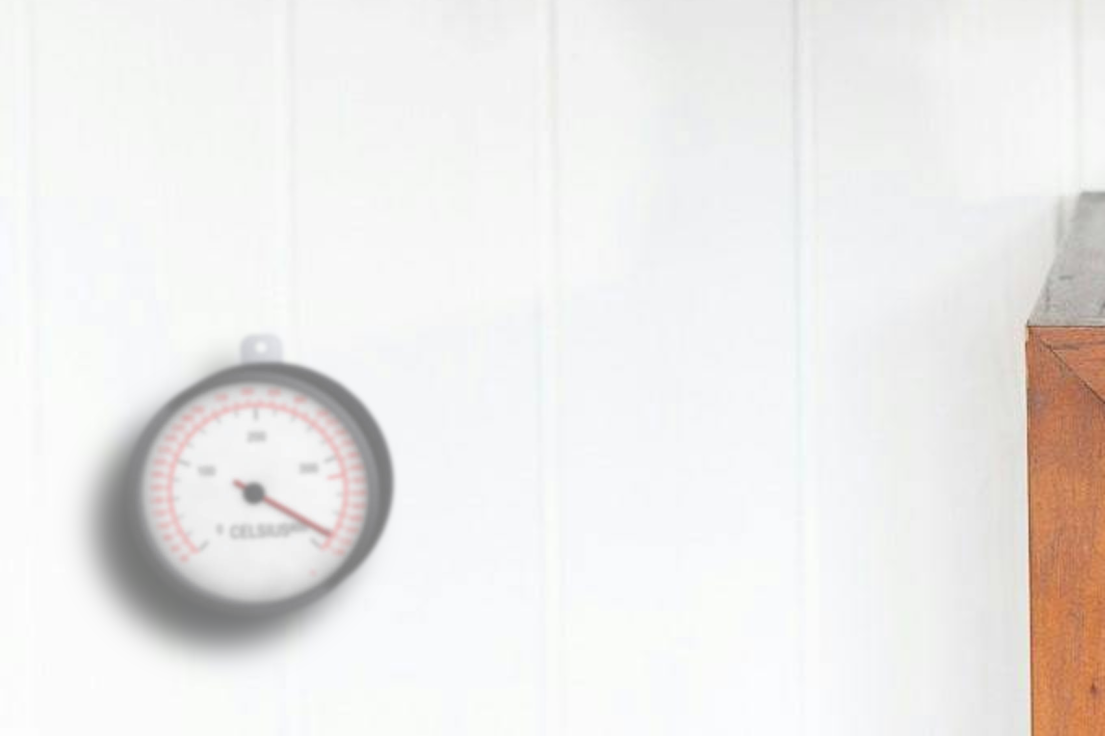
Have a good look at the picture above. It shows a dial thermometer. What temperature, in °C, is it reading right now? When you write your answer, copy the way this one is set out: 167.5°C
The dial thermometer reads 380°C
